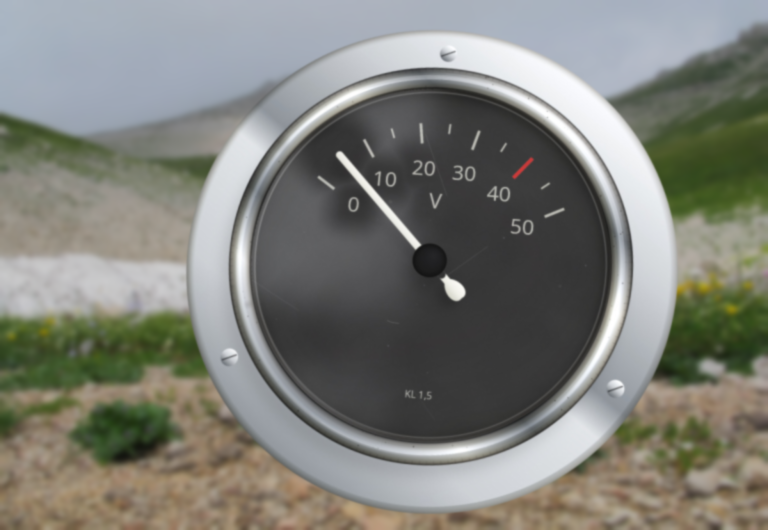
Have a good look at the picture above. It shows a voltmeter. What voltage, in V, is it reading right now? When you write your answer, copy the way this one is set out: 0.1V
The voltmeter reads 5V
